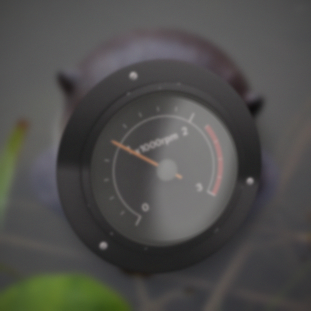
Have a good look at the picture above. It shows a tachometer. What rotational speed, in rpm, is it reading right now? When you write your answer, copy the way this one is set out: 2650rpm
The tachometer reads 1000rpm
